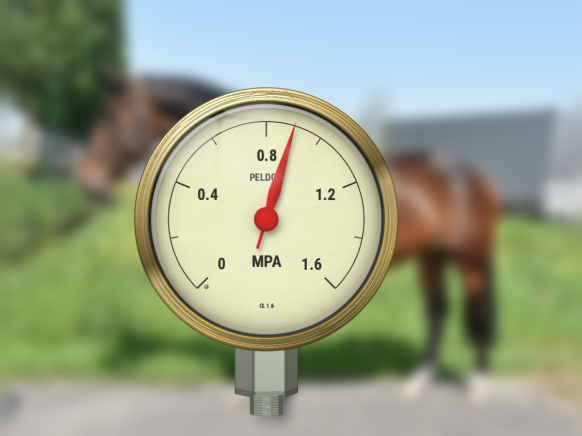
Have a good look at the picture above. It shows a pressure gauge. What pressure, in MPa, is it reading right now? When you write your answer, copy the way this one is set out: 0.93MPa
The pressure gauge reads 0.9MPa
